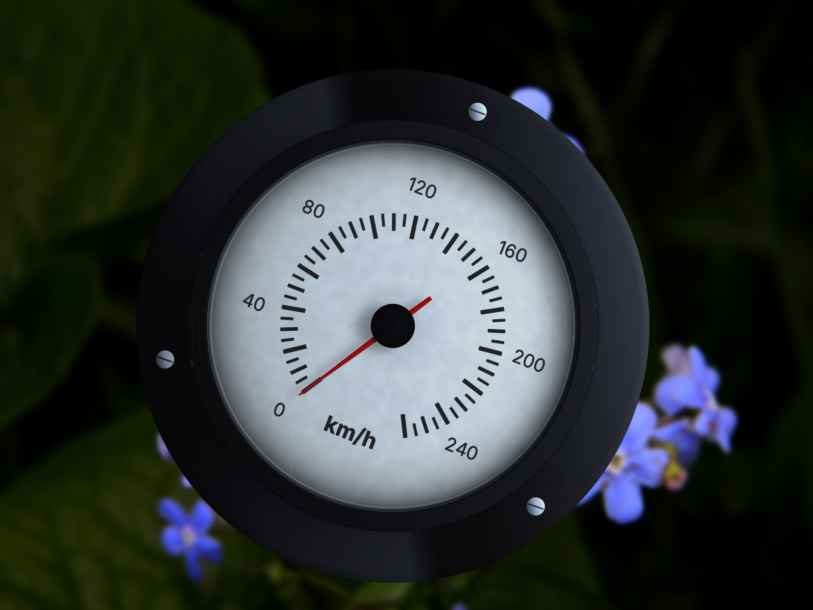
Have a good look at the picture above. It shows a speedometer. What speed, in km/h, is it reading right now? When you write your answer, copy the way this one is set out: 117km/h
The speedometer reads 0km/h
